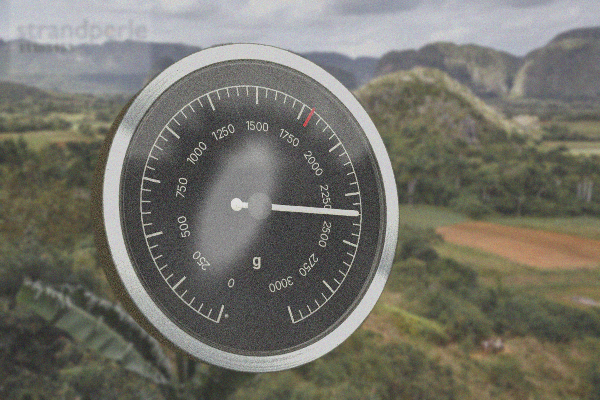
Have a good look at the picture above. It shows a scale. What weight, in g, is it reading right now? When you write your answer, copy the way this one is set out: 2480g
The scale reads 2350g
